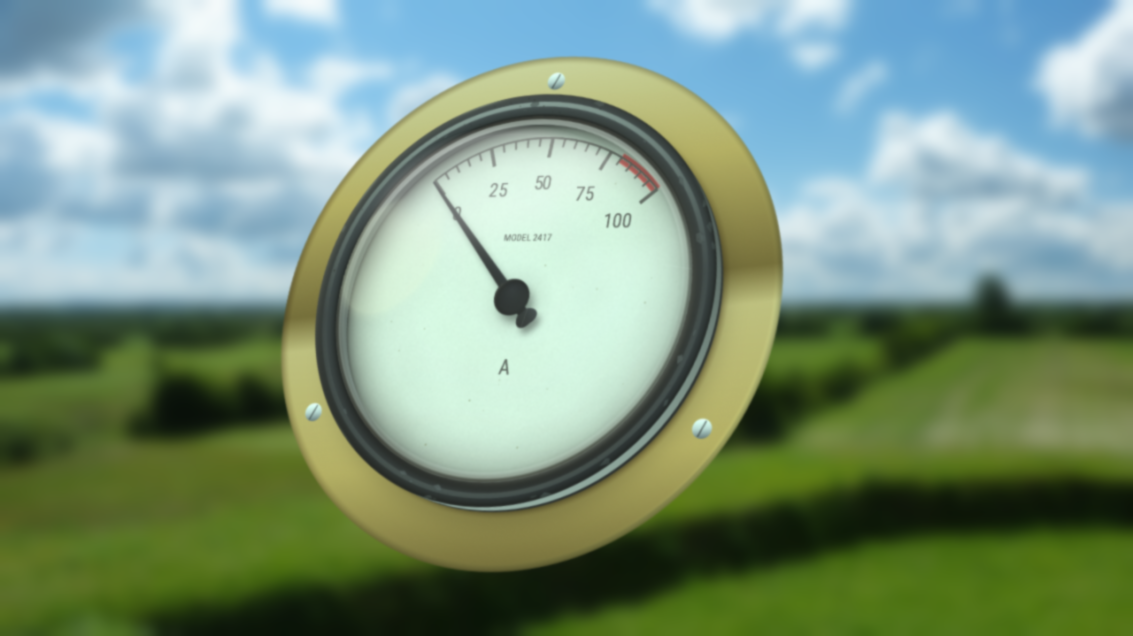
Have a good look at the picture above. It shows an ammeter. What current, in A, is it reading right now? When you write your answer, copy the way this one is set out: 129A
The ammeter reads 0A
